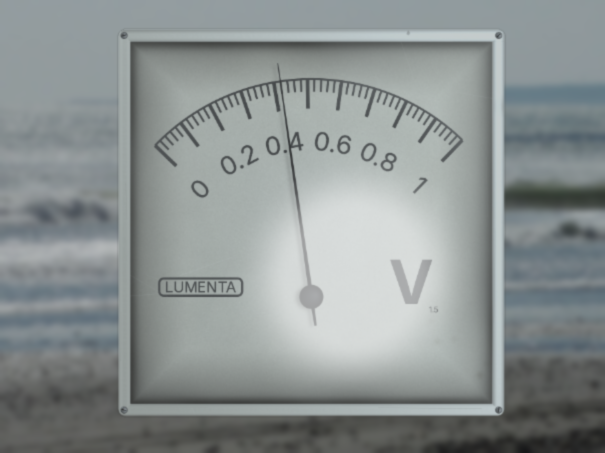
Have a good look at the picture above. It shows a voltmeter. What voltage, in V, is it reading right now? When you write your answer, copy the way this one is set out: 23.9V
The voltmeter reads 0.42V
